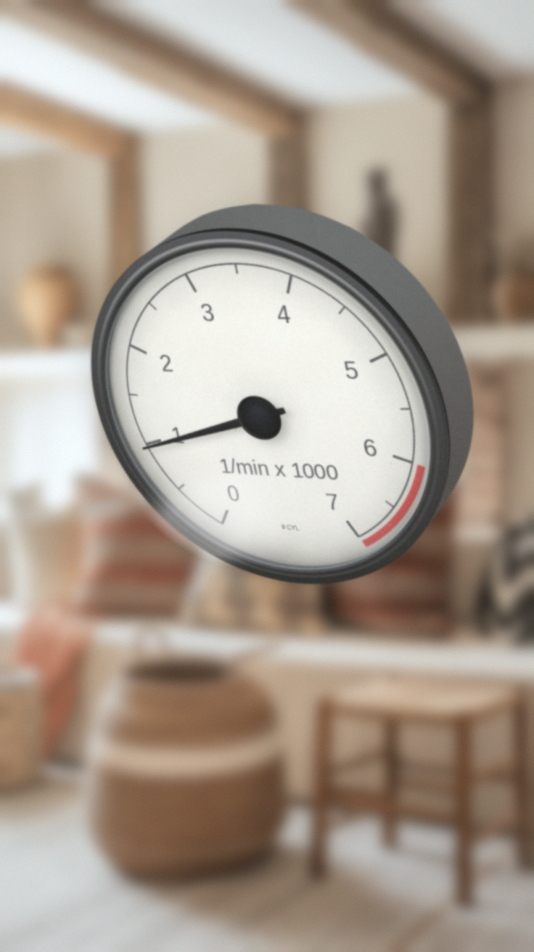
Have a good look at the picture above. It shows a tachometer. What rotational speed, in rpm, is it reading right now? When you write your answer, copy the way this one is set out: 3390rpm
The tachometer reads 1000rpm
